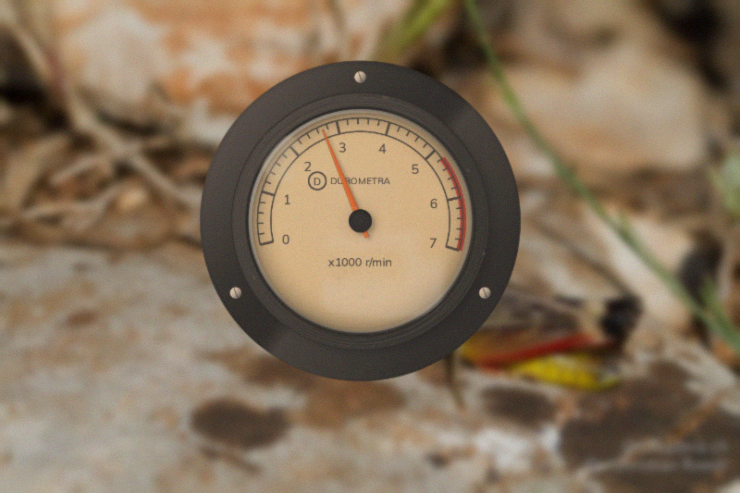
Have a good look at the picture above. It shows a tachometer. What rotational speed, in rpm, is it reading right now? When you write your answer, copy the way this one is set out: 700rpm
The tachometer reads 2700rpm
